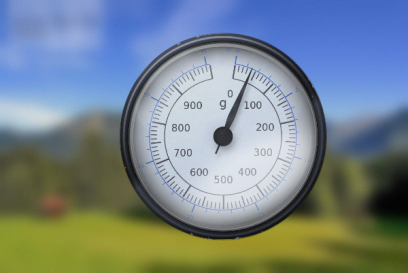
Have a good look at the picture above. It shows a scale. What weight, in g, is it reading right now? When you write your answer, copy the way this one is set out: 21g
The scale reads 40g
